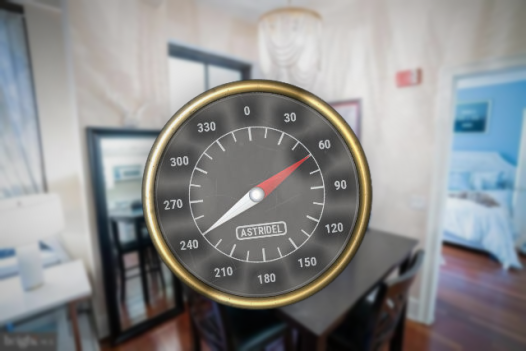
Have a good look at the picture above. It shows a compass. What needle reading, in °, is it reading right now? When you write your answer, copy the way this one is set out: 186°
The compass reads 60°
